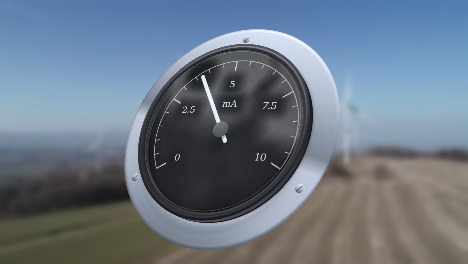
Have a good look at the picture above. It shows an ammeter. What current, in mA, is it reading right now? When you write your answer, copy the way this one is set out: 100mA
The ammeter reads 3.75mA
